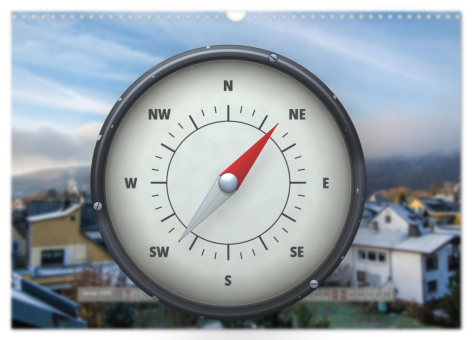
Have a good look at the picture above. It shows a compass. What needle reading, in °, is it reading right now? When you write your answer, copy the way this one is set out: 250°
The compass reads 40°
